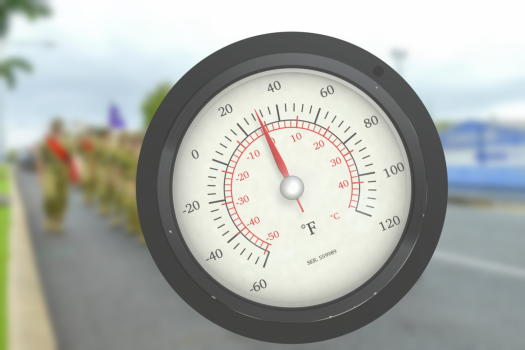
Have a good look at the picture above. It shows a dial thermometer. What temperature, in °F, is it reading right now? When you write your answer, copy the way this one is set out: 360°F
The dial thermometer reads 30°F
